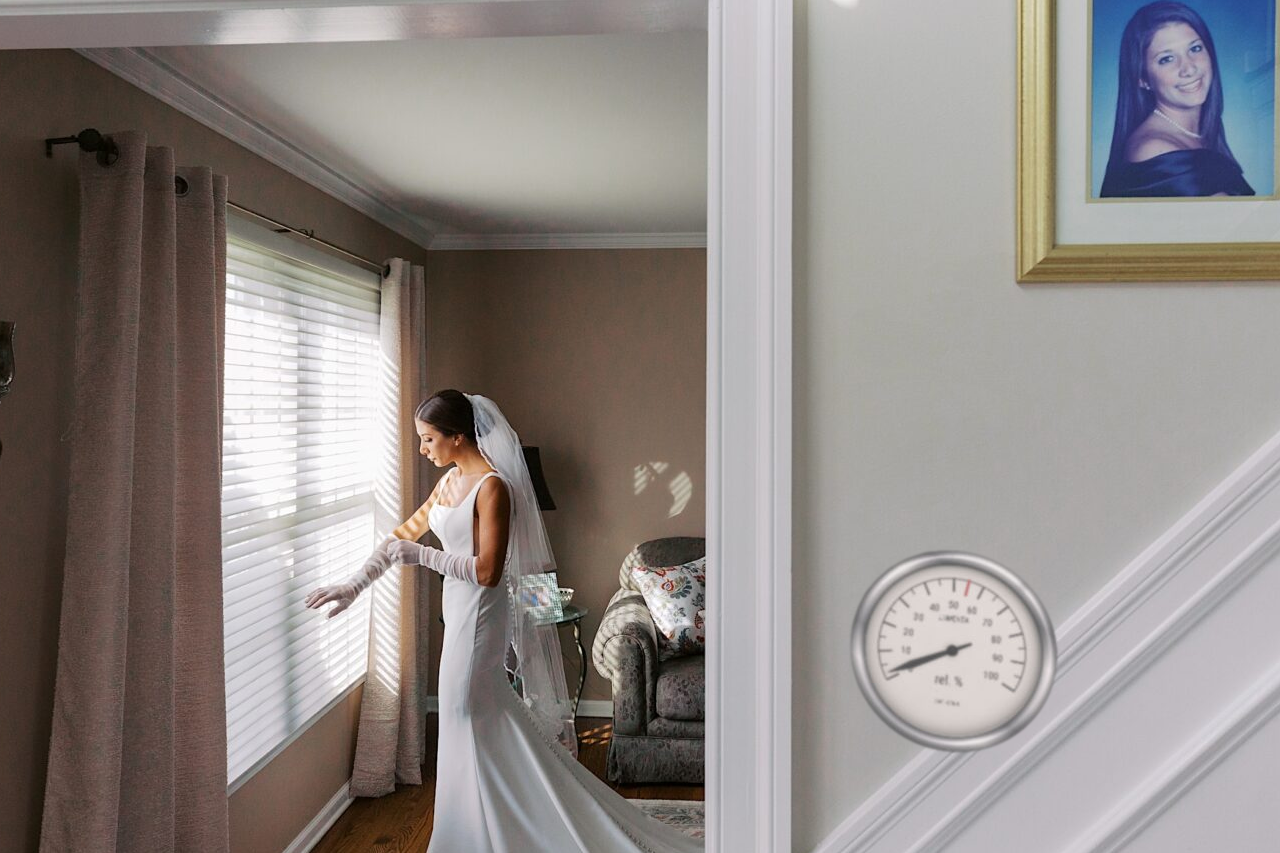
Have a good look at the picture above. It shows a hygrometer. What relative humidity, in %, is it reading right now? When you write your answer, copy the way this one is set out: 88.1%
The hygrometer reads 2.5%
